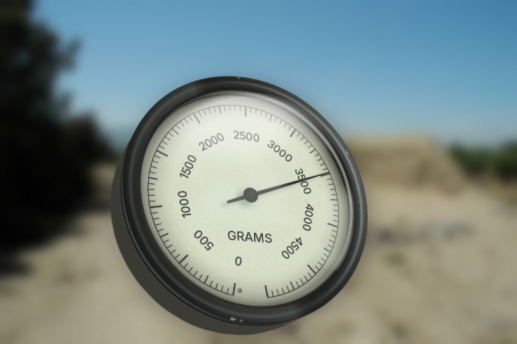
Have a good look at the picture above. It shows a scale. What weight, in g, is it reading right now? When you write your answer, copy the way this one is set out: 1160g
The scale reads 3500g
